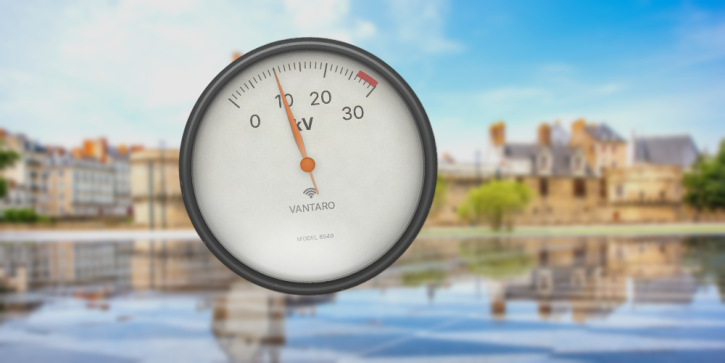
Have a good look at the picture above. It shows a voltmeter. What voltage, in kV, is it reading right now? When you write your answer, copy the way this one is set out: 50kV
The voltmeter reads 10kV
